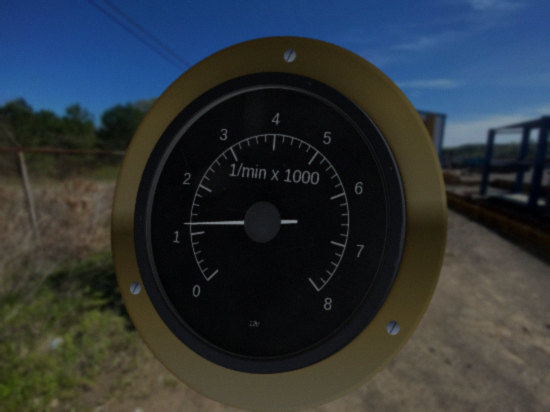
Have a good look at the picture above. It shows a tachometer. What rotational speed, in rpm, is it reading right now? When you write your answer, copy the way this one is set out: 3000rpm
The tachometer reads 1200rpm
